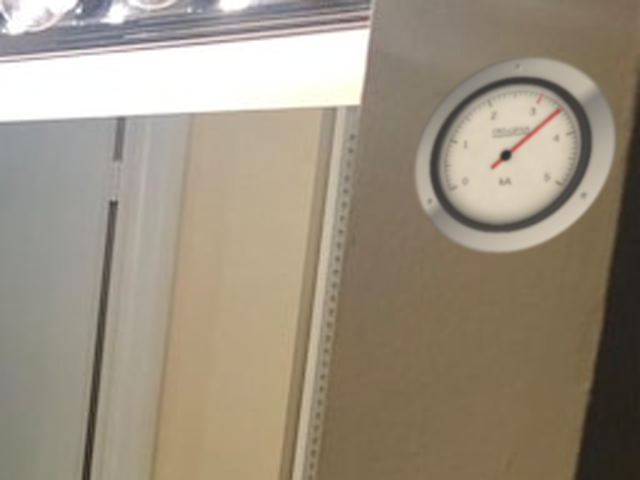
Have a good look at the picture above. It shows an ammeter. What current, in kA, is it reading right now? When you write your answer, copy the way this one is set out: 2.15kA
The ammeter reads 3.5kA
